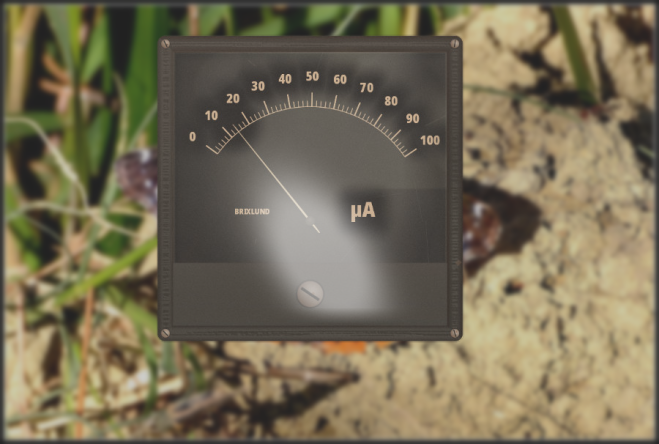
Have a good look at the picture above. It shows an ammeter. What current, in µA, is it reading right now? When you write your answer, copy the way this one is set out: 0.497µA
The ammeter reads 14µA
